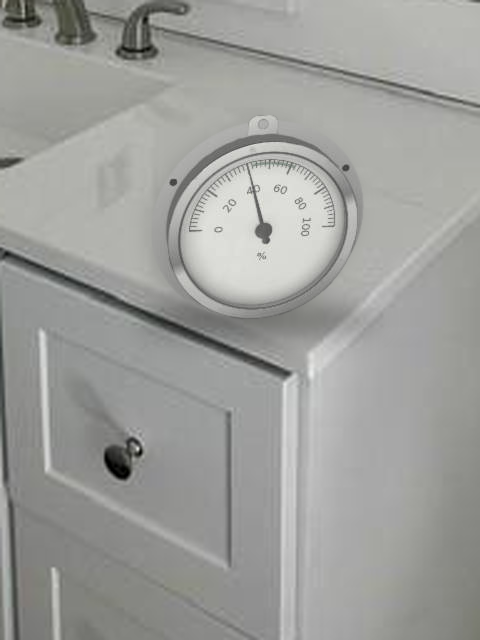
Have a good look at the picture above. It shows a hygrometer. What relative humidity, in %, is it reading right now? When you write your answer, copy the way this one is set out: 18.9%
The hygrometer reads 40%
